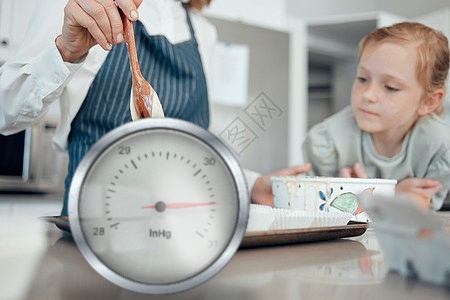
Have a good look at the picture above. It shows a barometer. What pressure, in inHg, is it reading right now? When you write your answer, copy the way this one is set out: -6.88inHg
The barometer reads 30.5inHg
